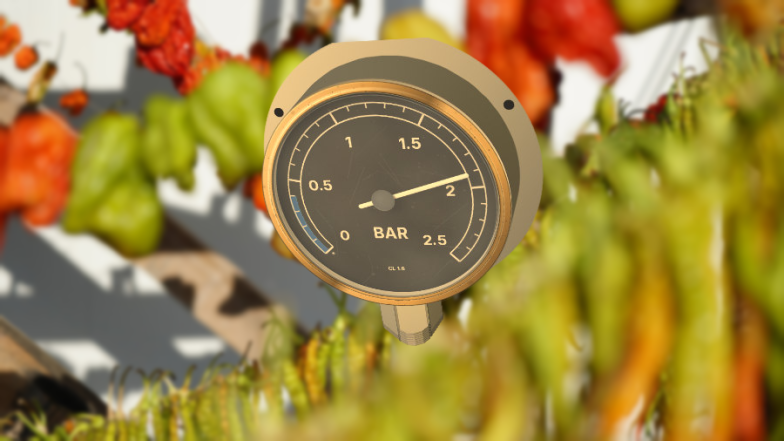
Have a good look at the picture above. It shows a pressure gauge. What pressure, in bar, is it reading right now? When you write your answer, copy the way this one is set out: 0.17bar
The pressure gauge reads 1.9bar
